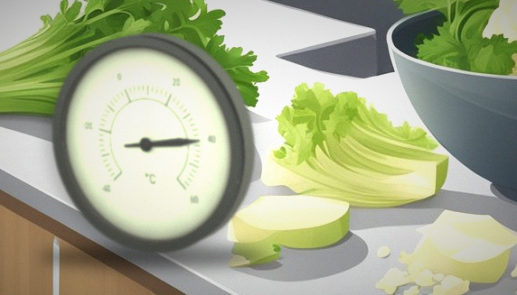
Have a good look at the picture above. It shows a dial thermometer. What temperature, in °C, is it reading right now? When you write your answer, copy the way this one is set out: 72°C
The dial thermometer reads 40°C
